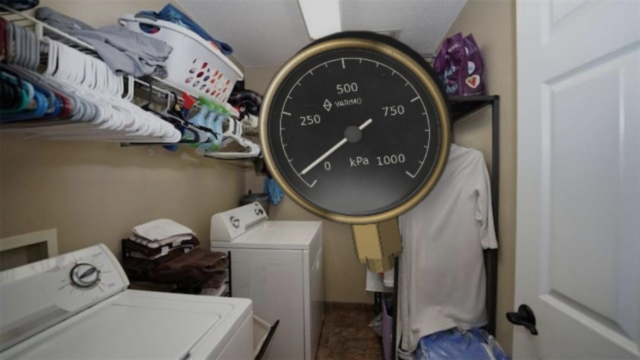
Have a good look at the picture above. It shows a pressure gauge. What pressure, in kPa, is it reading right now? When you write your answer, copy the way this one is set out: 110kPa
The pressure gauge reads 50kPa
